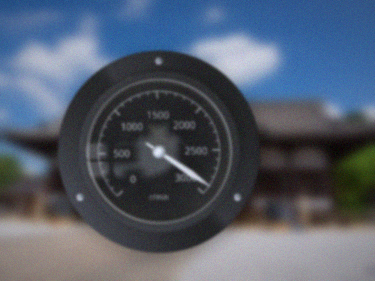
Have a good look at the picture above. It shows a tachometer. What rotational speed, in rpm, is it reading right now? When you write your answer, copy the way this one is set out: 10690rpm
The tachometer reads 2900rpm
